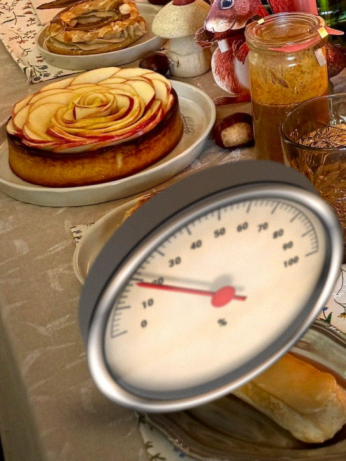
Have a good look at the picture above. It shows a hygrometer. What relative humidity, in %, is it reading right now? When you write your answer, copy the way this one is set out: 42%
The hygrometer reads 20%
